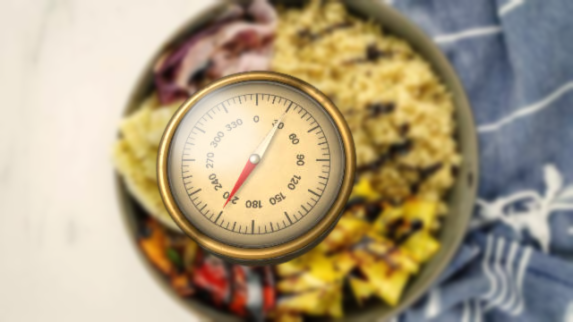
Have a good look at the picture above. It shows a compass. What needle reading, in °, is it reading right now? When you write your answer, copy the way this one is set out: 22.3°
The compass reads 210°
